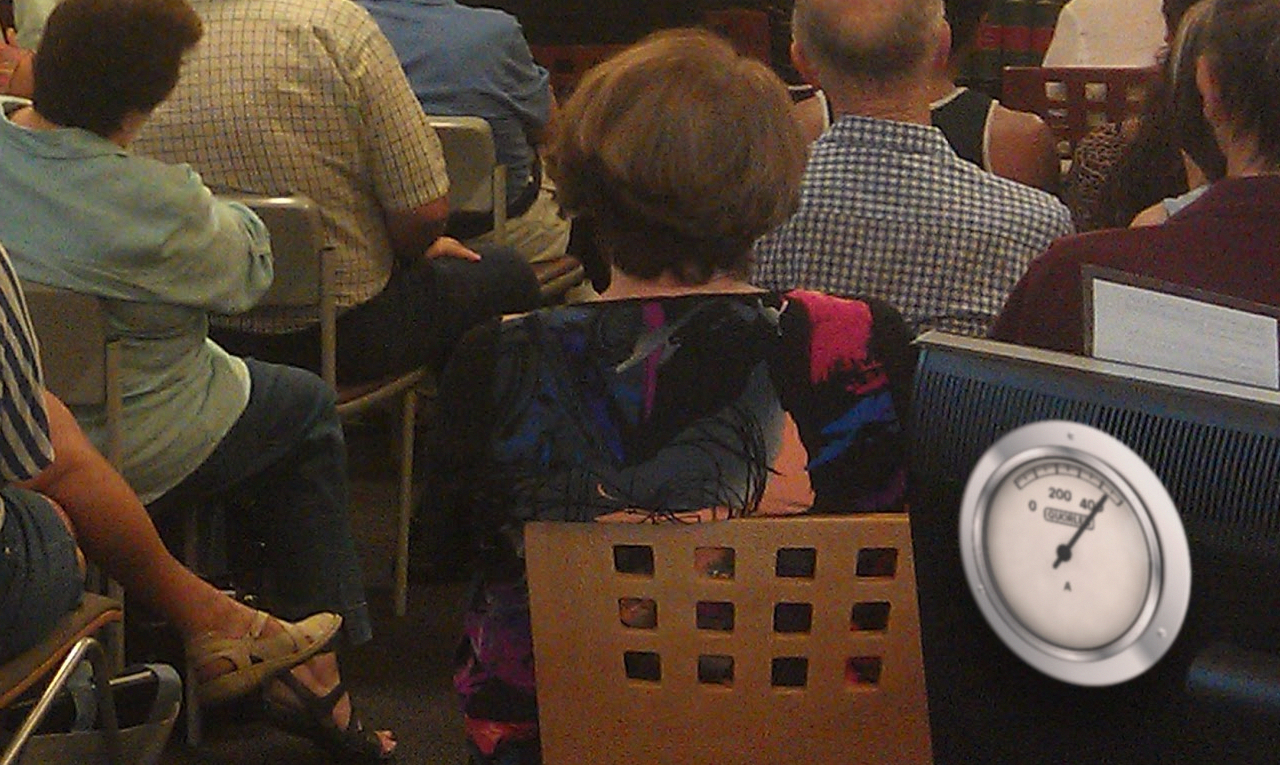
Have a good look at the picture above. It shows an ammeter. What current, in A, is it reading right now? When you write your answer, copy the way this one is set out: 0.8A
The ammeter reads 450A
